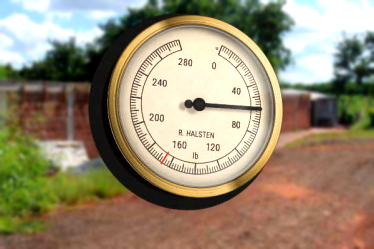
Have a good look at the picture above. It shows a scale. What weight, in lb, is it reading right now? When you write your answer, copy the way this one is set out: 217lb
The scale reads 60lb
